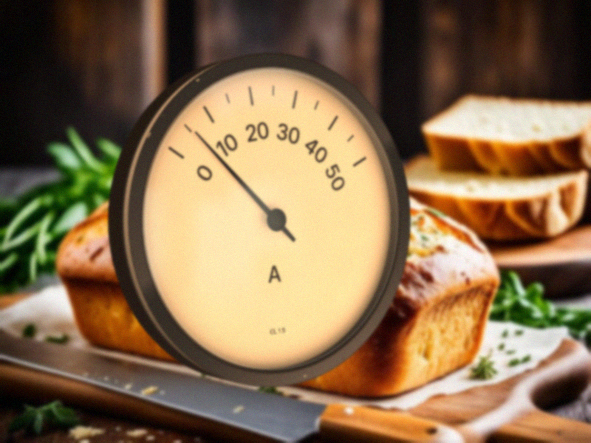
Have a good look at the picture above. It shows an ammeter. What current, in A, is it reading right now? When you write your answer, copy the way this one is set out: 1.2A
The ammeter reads 5A
